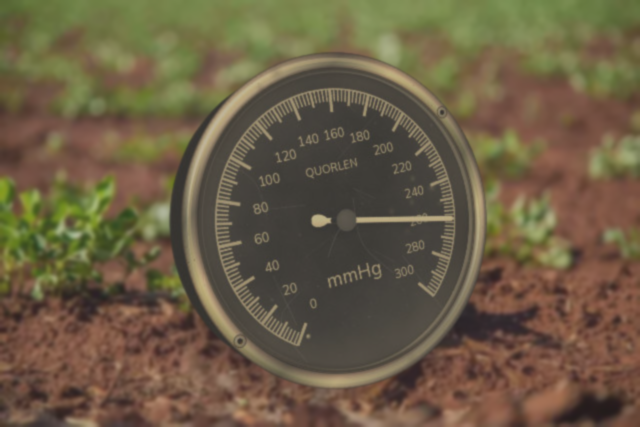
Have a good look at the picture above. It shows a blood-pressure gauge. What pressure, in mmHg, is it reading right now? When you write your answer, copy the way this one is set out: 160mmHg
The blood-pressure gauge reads 260mmHg
